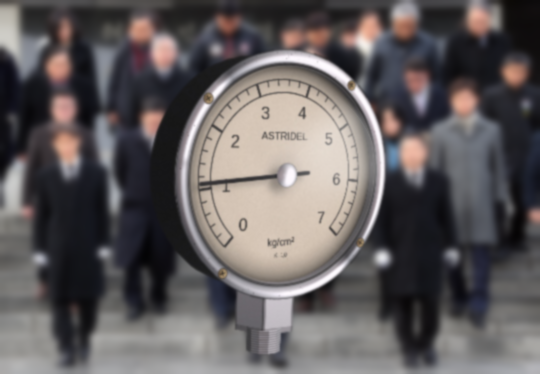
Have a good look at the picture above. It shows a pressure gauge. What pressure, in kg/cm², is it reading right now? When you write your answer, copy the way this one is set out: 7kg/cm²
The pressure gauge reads 1.1kg/cm²
